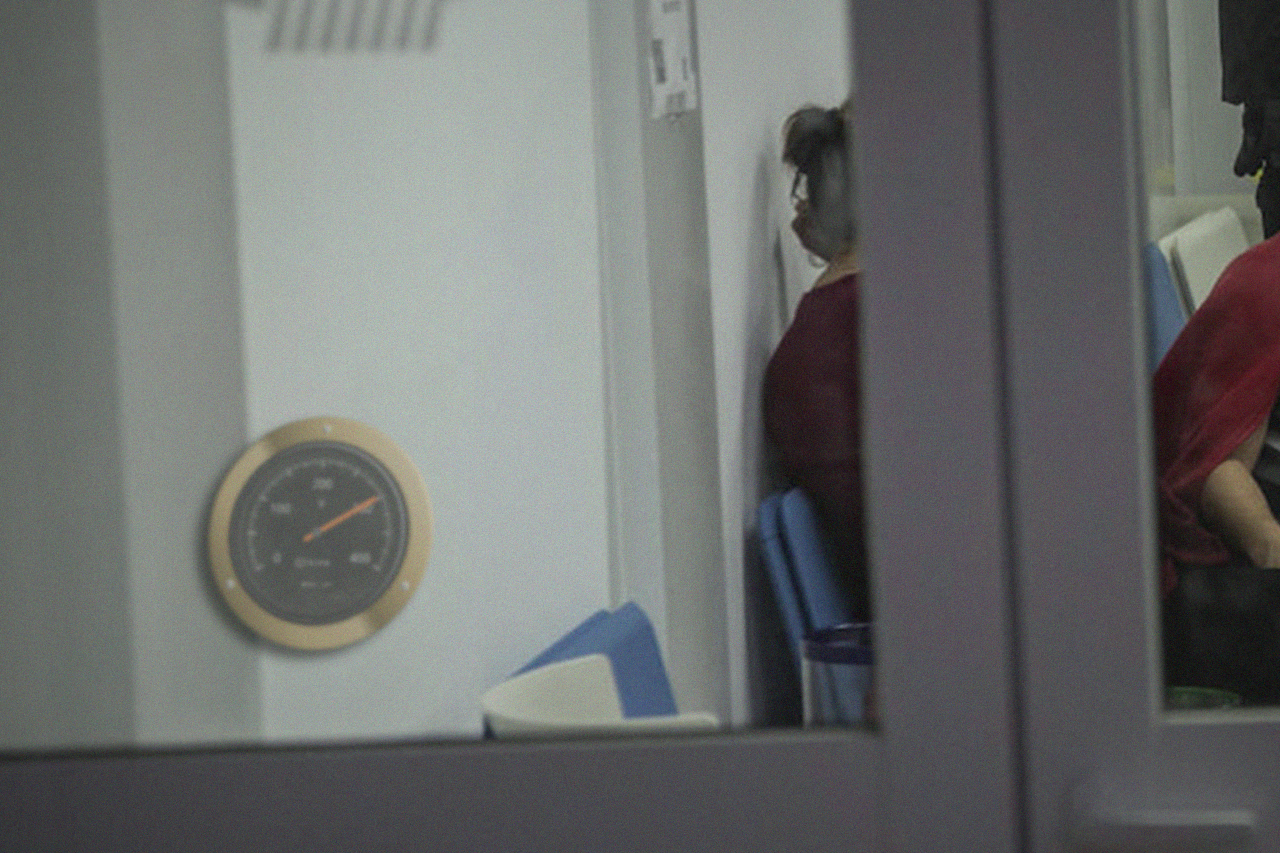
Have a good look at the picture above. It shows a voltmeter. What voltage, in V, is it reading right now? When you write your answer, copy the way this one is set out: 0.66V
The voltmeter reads 300V
